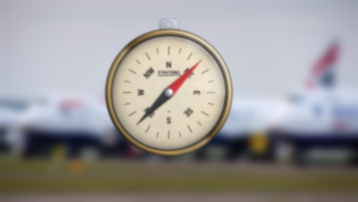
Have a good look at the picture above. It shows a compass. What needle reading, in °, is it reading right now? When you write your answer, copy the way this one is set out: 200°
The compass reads 45°
